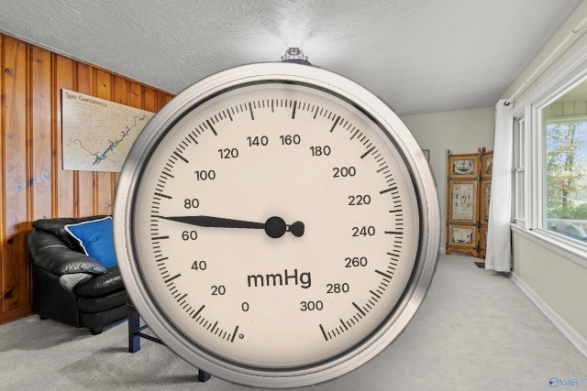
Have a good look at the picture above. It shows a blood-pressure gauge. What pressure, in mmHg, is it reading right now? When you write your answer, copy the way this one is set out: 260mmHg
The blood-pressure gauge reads 70mmHg
